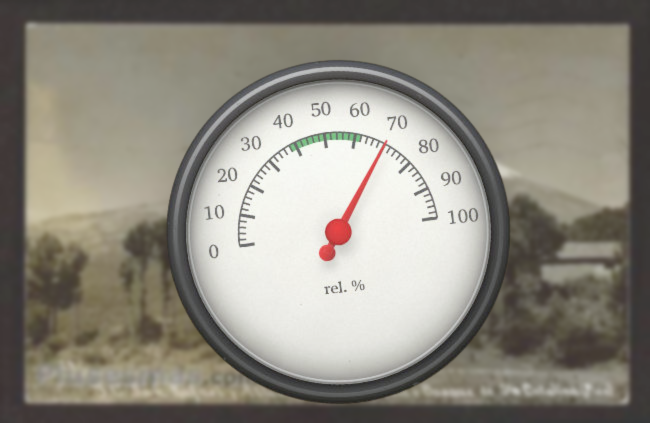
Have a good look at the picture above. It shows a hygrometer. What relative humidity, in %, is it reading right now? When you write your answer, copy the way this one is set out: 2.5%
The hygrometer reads 70%
